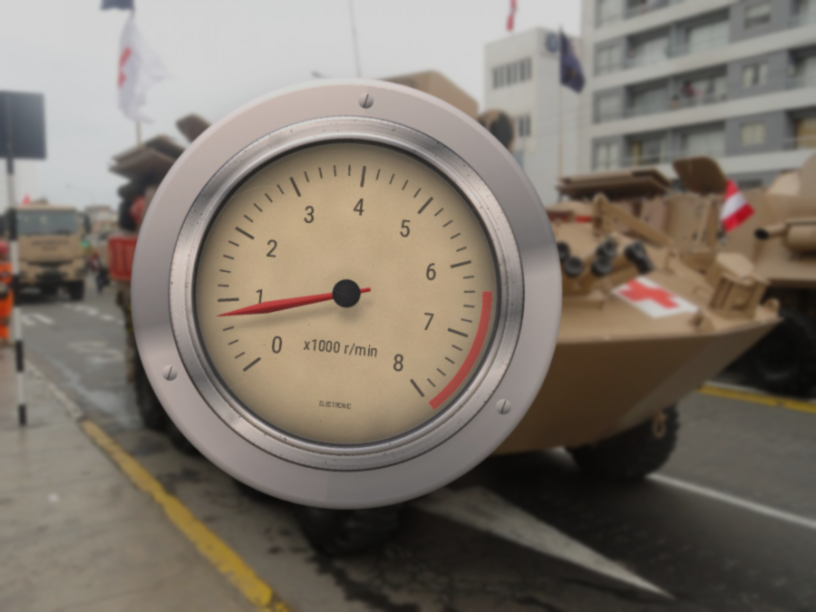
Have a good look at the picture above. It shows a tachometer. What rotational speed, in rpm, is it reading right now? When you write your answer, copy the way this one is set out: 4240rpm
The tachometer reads 800rpm
